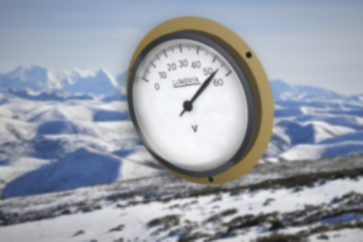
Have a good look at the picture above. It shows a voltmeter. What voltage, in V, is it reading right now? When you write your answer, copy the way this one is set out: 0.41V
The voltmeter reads 55V
